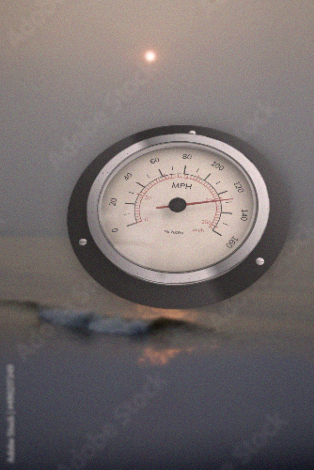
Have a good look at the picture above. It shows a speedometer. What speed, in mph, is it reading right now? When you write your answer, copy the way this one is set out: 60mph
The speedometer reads 130mph
